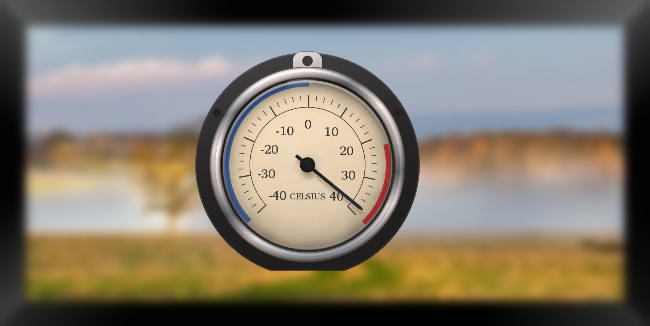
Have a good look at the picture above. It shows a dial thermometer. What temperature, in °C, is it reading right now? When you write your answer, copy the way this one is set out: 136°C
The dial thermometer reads 38°C
